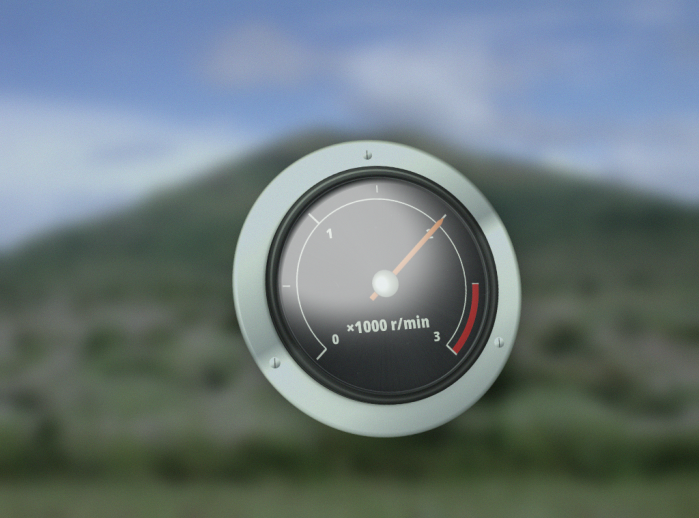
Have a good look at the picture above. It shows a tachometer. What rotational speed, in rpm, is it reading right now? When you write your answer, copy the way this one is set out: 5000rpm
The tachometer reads 2000rpm
